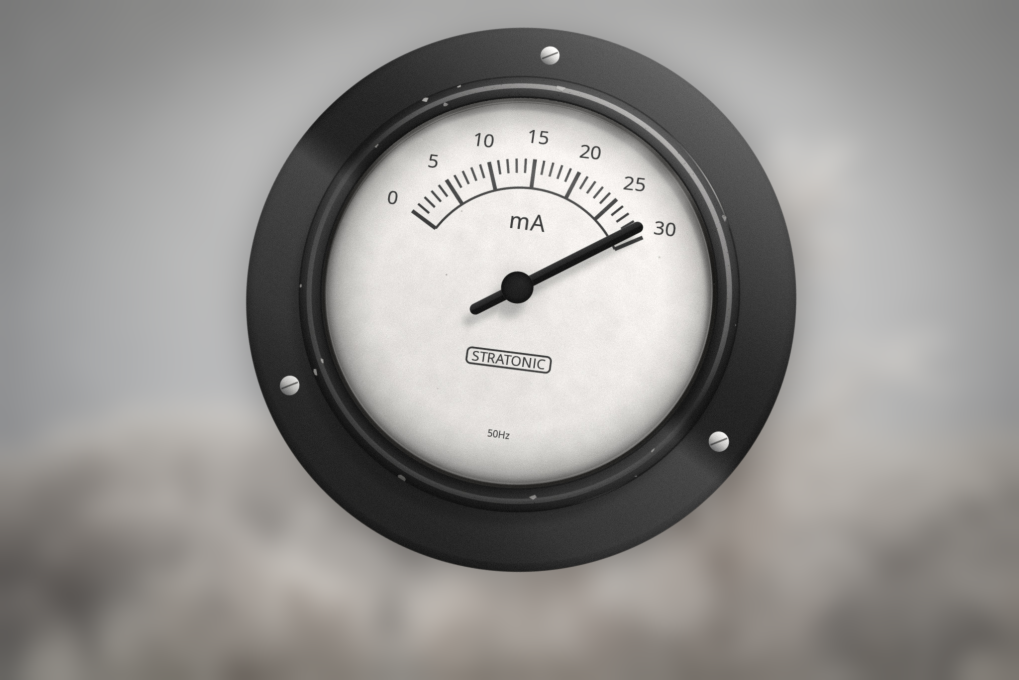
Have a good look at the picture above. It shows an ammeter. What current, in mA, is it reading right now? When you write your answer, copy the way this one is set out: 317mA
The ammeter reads 29mA
